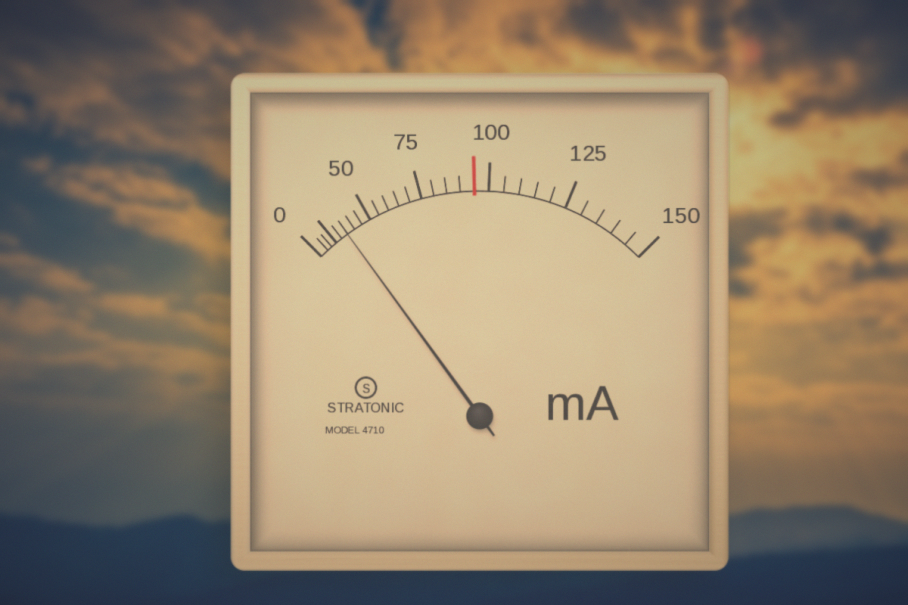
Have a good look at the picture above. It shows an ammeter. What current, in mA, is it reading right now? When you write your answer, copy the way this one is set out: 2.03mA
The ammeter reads 35mA
